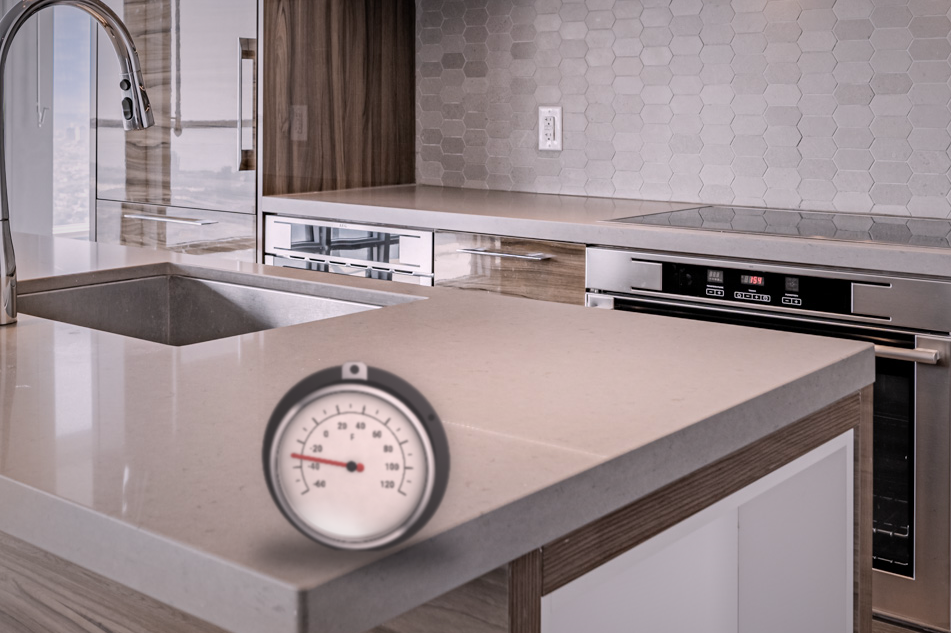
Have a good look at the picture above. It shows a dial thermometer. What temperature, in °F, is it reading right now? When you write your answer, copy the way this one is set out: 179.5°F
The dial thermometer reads -30°F
